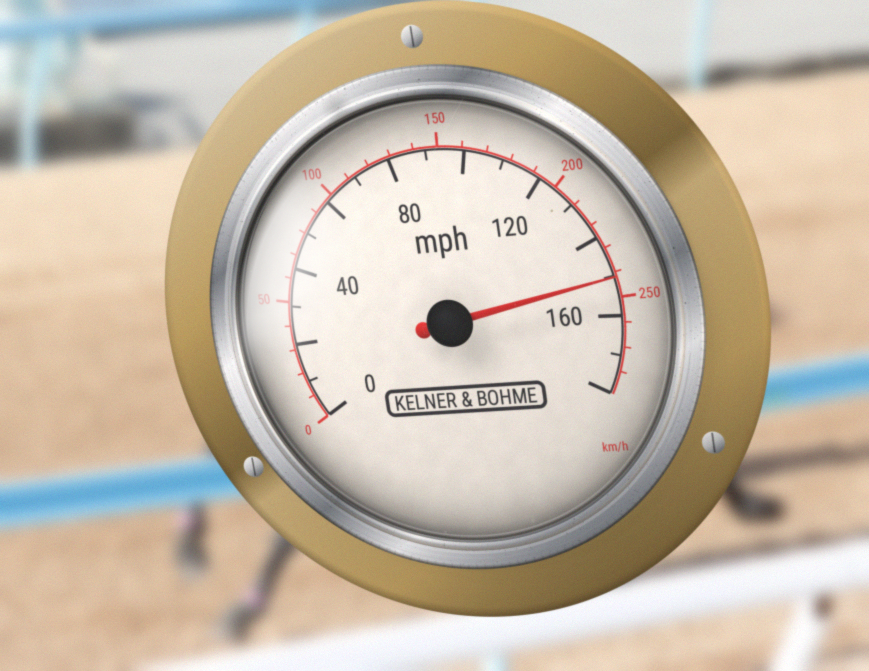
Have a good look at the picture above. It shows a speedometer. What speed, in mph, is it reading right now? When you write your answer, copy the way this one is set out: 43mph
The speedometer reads 150mph
